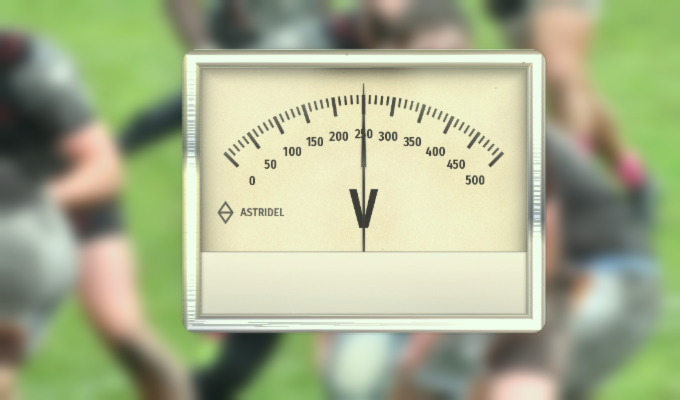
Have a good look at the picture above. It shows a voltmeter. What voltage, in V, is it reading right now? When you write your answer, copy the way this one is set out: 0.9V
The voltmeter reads 250V
